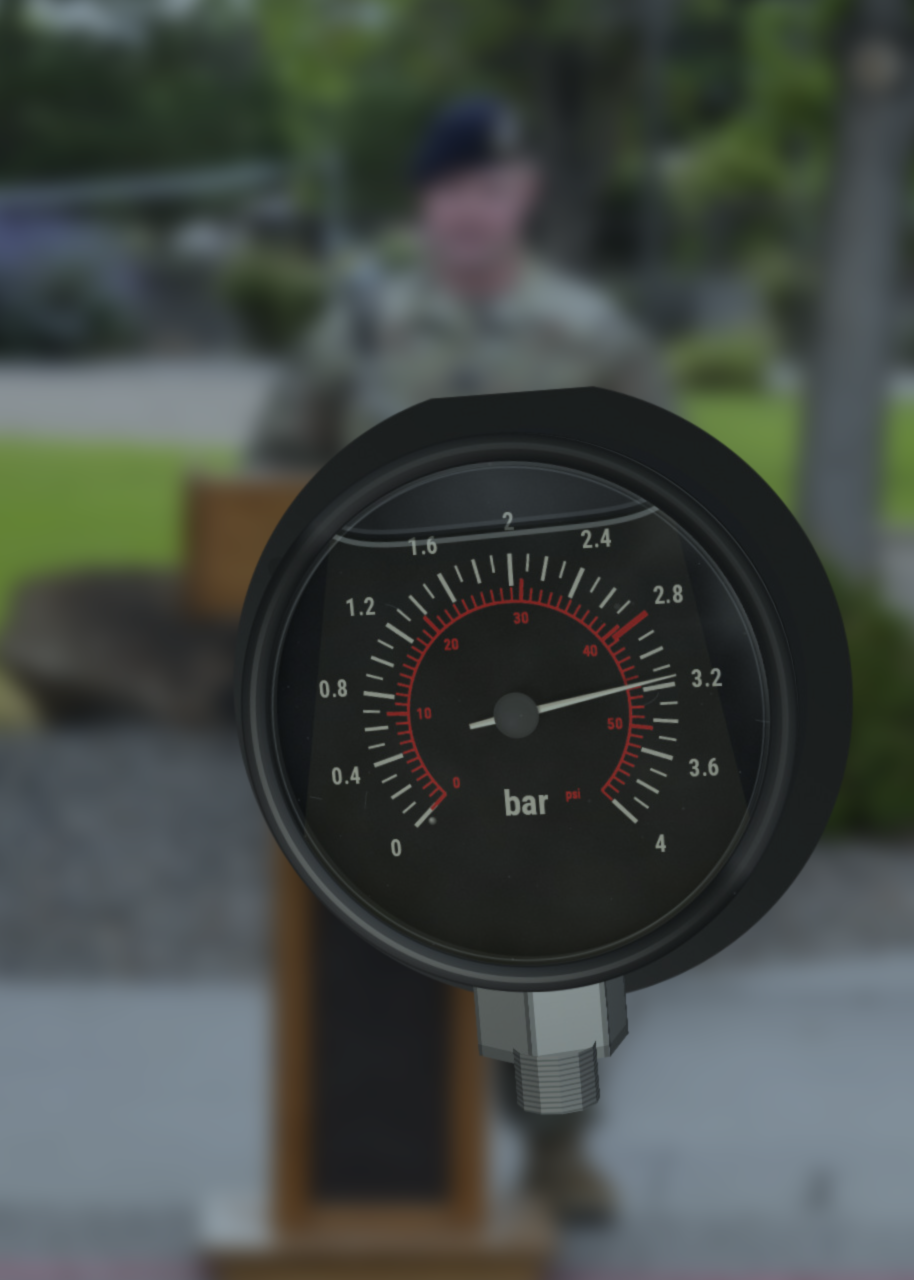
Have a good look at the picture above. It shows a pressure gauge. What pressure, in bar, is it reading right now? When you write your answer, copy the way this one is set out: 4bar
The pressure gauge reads 3.15bar
